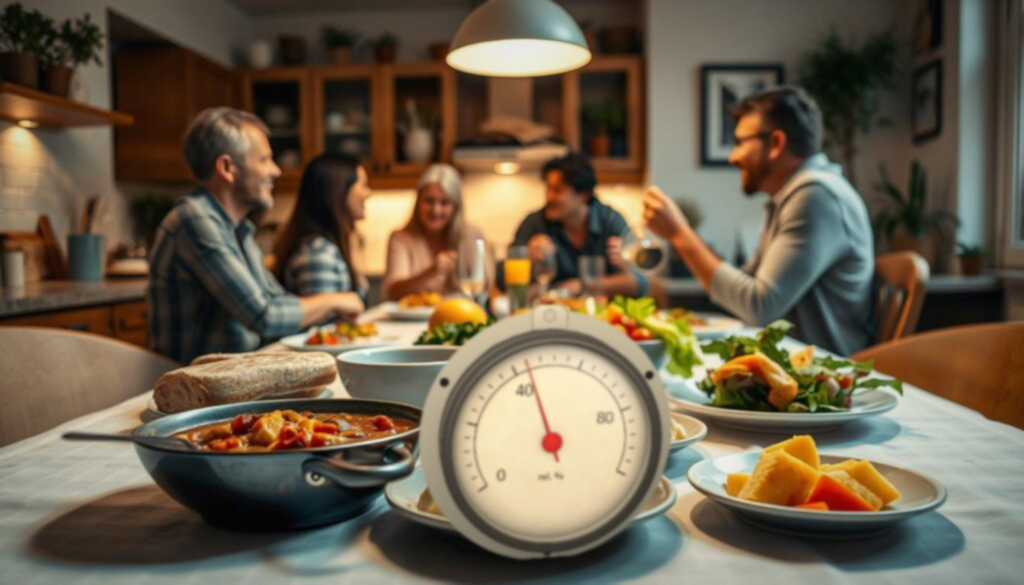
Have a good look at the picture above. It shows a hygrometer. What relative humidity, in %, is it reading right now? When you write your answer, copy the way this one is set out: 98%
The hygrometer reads 44%
